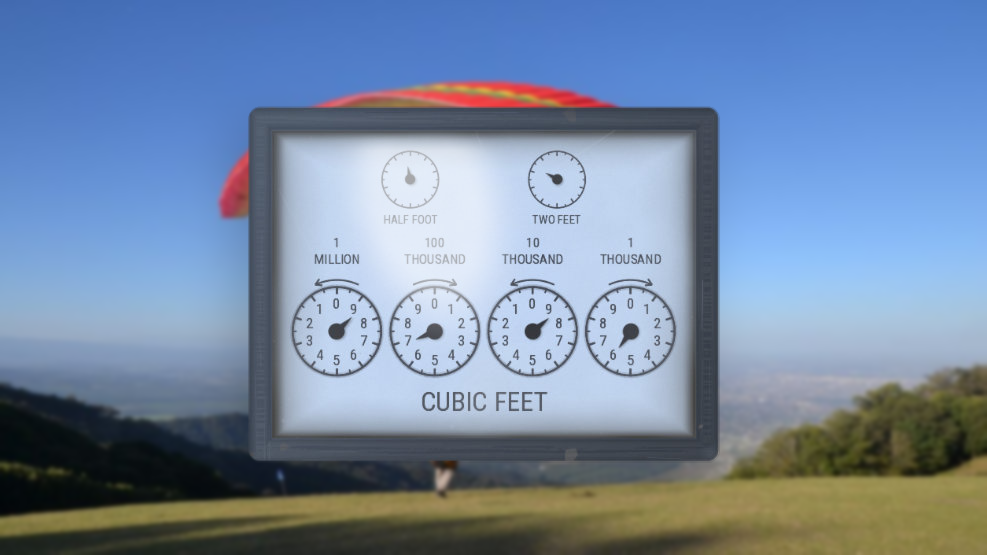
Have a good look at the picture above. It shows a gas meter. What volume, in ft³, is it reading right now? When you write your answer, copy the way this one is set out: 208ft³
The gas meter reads 868600ft³
